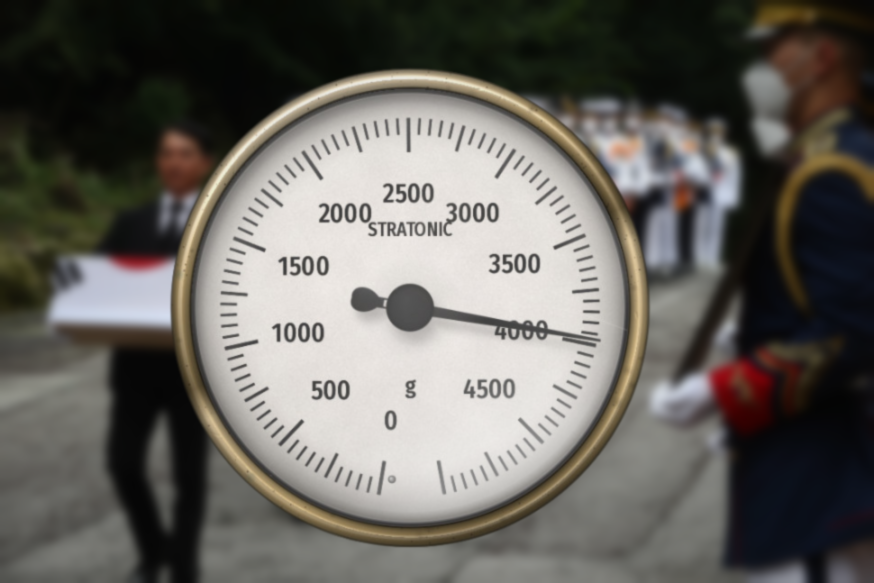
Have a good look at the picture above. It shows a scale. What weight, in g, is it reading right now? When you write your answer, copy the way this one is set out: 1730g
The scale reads 3975g
